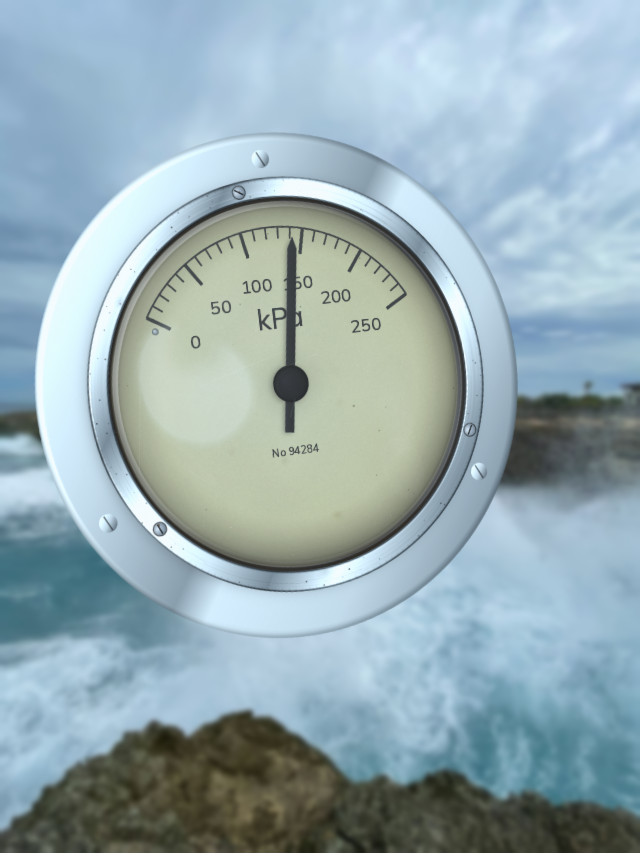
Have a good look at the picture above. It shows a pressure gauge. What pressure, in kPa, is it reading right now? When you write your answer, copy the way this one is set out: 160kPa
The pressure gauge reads 140kPa
